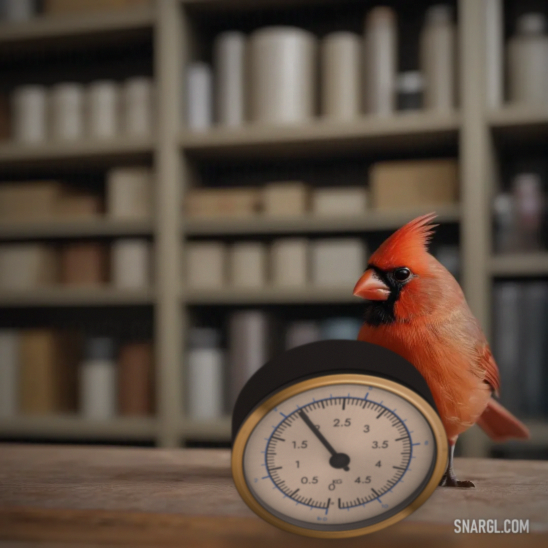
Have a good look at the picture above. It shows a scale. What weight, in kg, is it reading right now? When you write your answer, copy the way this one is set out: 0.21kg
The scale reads 2kg
